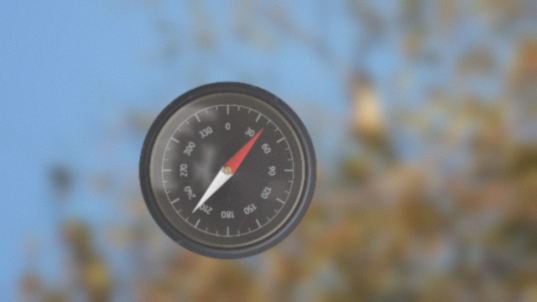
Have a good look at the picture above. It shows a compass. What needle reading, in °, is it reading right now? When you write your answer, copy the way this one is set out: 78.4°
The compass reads 40°
